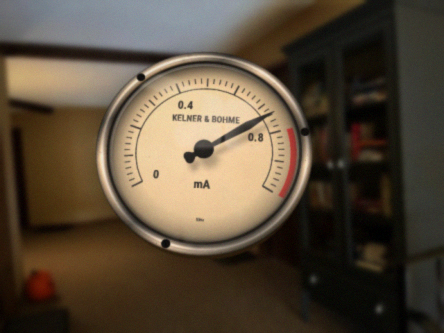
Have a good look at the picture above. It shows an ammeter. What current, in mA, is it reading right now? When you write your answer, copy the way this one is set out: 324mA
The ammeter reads 0.74mA
